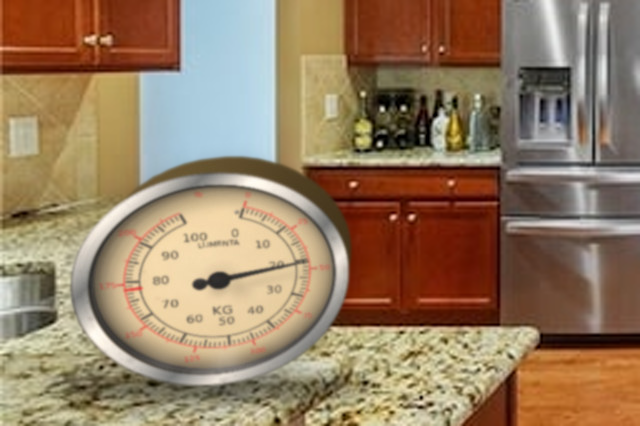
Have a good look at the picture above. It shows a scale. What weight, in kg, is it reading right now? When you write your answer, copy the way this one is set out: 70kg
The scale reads 20kg
